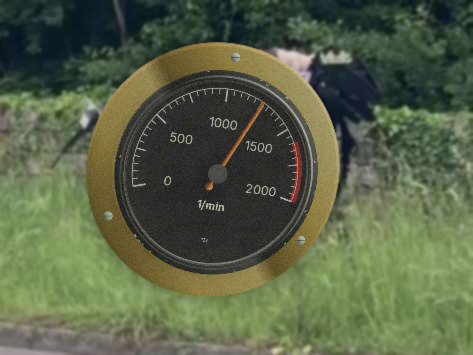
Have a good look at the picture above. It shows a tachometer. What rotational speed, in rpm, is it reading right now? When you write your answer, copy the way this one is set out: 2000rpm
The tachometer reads 1250rpm
